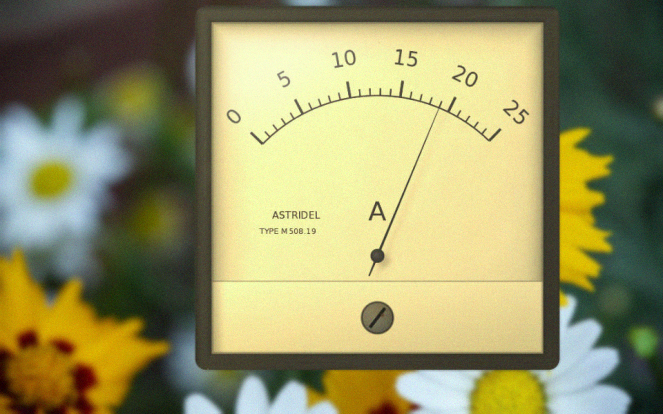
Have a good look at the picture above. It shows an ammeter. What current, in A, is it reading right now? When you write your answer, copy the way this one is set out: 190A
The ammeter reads 19A
